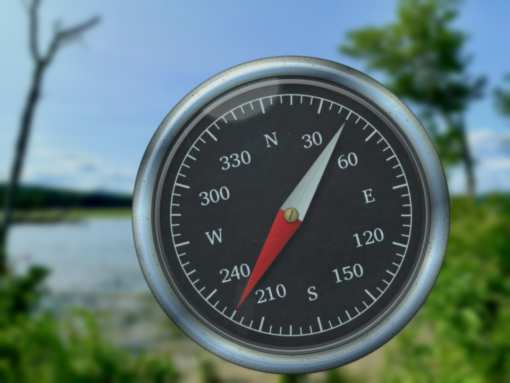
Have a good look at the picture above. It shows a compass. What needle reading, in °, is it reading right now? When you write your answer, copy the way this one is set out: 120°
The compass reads 225°
